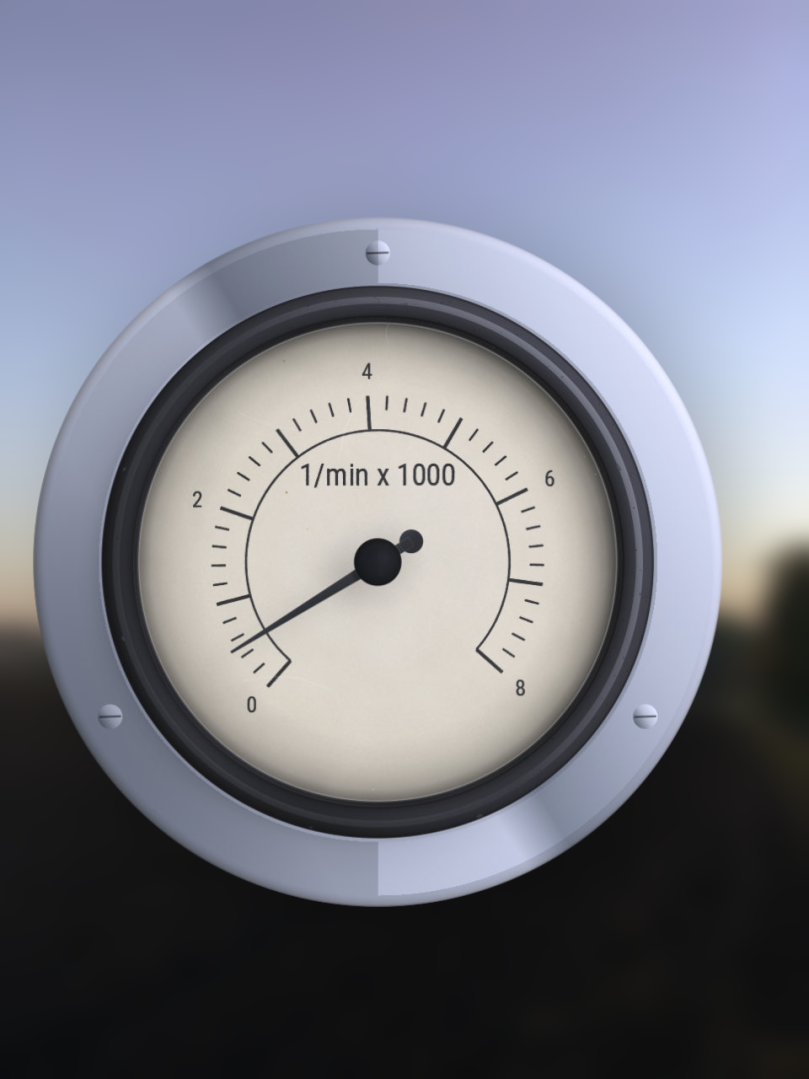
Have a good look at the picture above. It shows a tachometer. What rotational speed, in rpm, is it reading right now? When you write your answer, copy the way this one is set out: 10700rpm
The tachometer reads 500rpm
